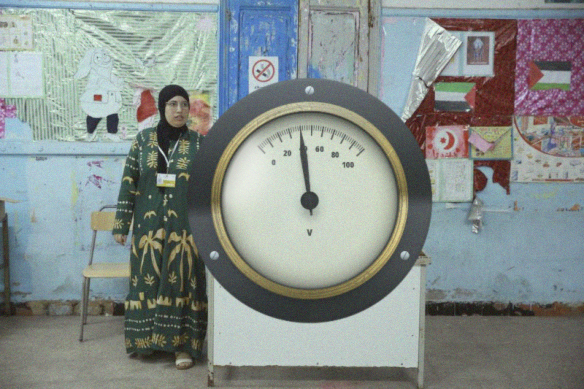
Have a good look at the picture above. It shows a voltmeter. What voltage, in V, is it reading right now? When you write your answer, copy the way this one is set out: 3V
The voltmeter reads 40V
